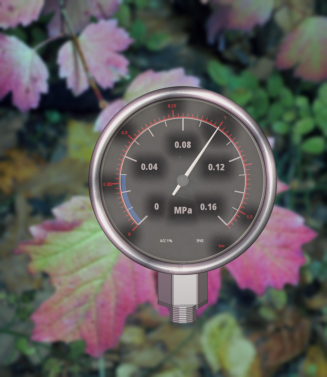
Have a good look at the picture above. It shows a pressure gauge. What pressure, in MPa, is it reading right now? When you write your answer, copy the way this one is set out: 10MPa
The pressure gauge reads 0.1MPa
